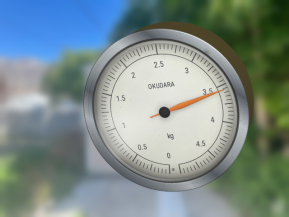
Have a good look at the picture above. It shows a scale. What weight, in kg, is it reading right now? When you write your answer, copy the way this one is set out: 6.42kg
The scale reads 3.55kg
